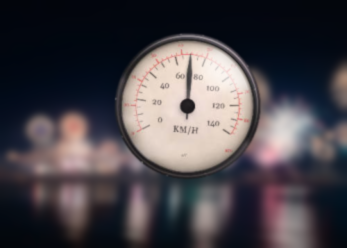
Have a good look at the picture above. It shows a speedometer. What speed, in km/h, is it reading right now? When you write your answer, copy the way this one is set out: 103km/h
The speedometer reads 70km/h
